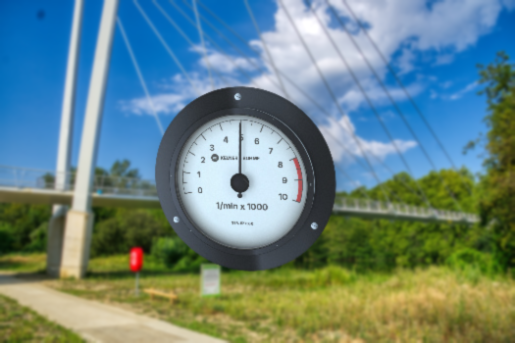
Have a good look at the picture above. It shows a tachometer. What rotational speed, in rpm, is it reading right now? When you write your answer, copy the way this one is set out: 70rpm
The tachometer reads 5000rpm
